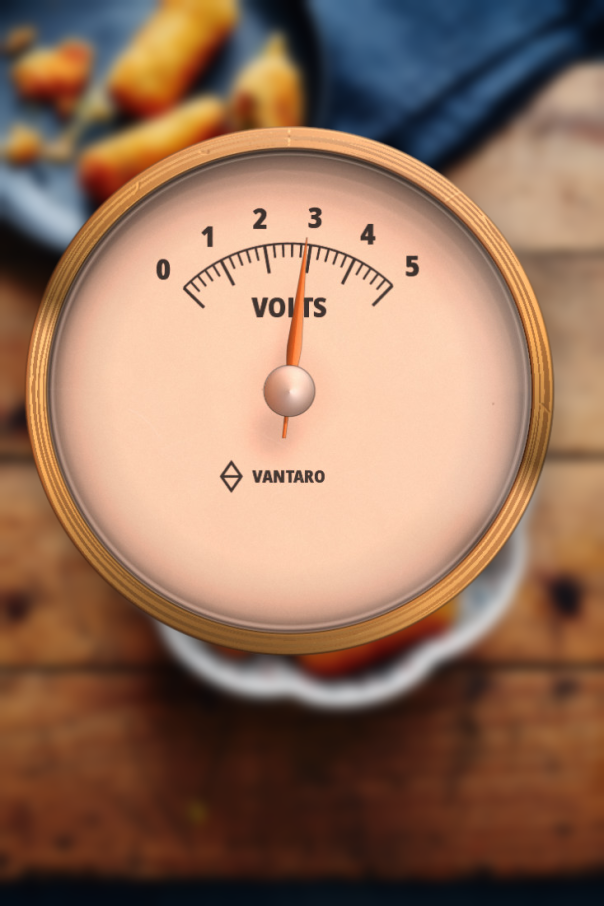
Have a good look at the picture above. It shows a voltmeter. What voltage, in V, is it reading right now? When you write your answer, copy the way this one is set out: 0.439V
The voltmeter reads 2.9V
